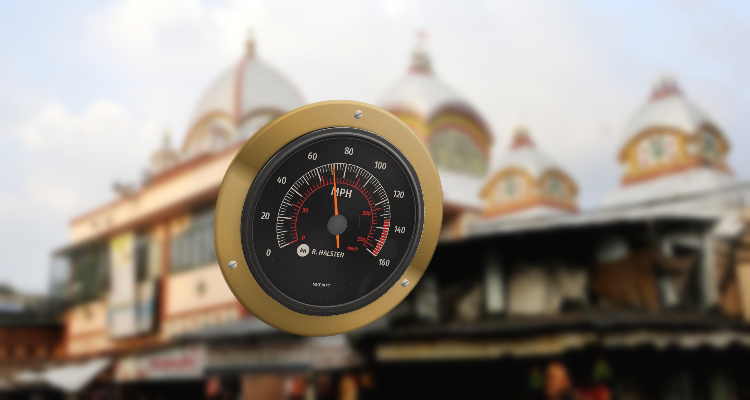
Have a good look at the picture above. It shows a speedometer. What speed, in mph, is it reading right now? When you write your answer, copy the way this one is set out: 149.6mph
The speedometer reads 70mph
